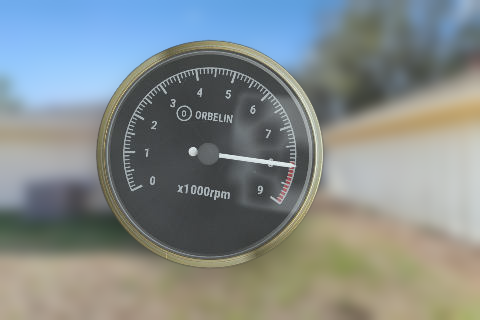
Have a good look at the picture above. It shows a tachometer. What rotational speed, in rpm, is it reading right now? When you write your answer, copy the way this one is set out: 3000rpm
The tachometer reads 8000rpm
